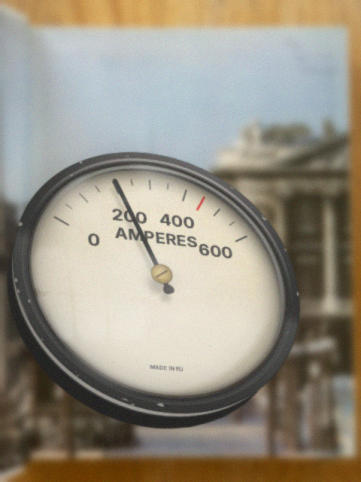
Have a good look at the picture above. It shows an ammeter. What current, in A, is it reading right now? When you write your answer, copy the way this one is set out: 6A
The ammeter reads 200A
